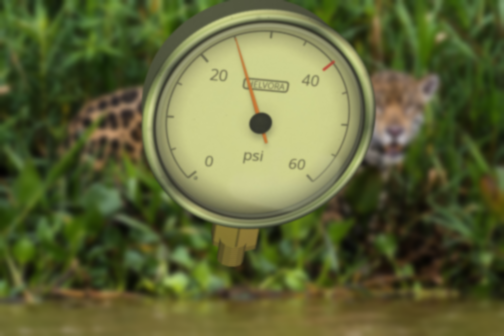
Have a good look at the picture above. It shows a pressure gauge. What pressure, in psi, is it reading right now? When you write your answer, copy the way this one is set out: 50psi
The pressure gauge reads 25psi
